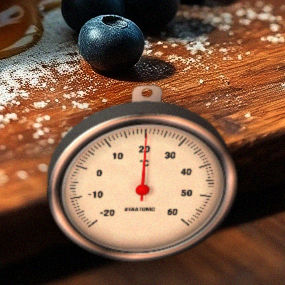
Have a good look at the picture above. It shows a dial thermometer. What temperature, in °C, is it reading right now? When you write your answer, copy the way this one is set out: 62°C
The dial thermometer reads 20°C
